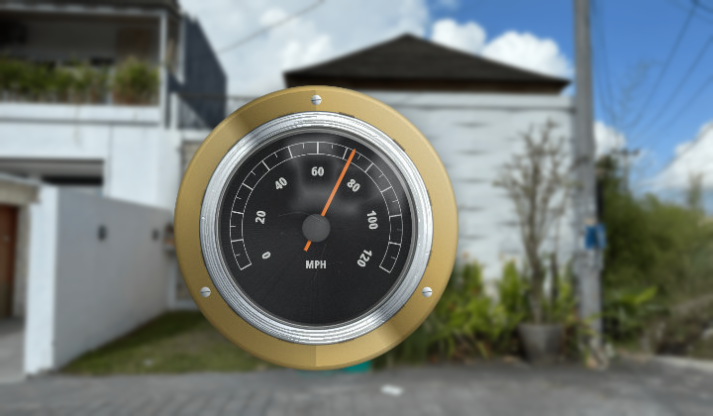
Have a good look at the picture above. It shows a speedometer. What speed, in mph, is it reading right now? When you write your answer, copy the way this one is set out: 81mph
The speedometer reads 72.5mph
